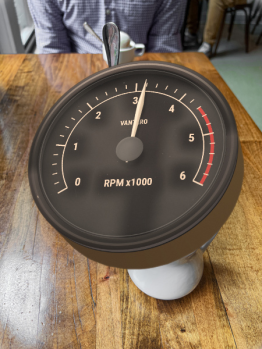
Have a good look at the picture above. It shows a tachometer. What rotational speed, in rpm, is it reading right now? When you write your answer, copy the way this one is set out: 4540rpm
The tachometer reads 3200rpm
